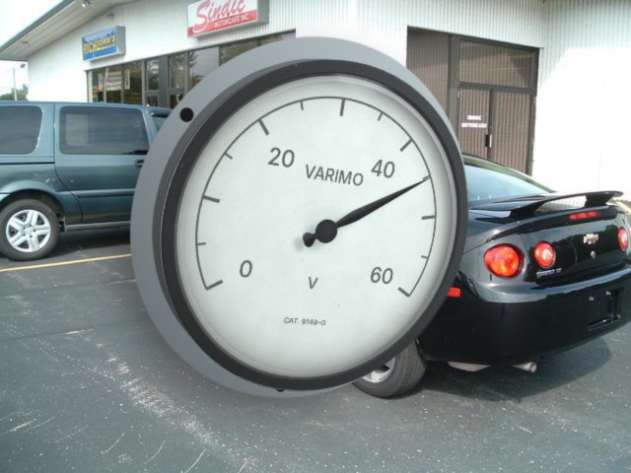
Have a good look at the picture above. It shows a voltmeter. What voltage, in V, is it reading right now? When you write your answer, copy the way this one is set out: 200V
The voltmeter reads 45V
